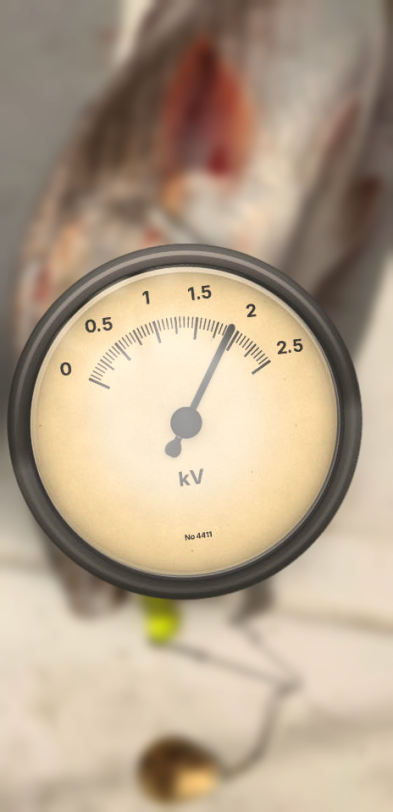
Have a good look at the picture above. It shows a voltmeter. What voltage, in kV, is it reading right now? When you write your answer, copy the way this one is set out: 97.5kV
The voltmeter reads 1.9kV
